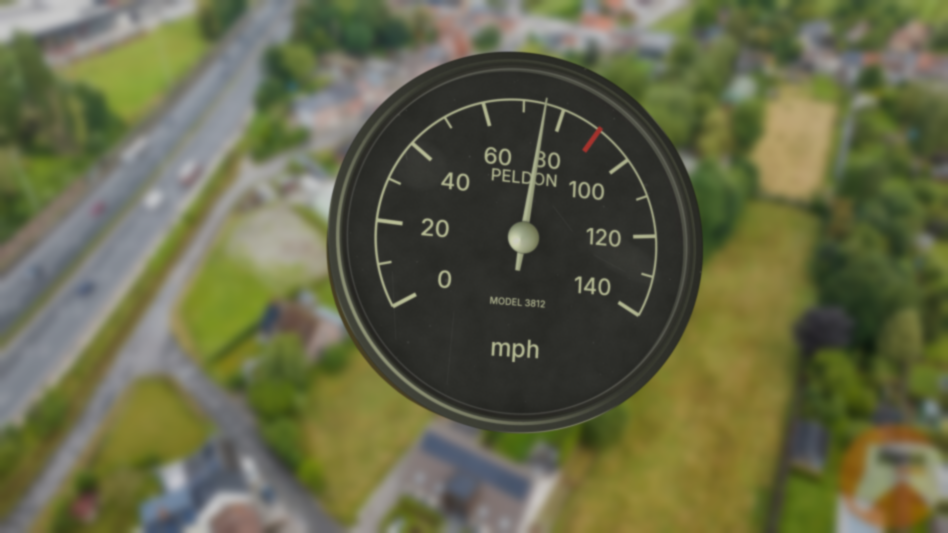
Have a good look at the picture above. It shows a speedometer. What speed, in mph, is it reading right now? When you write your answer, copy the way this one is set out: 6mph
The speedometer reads 75mph
